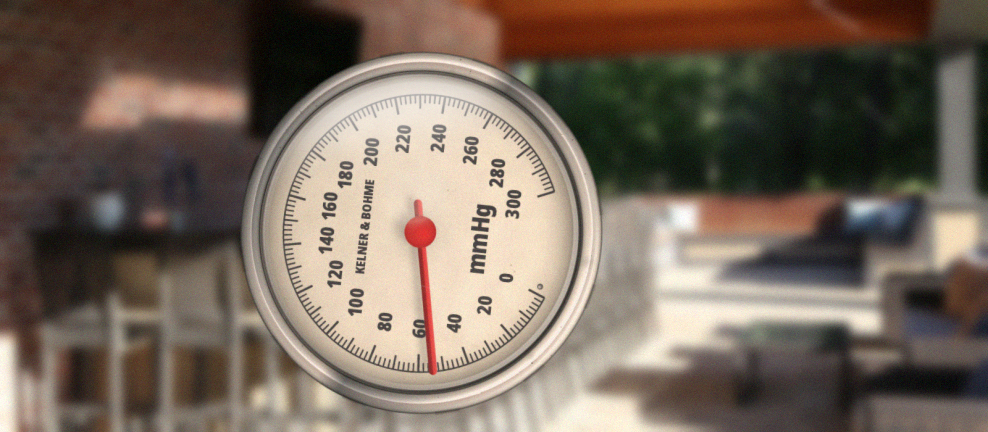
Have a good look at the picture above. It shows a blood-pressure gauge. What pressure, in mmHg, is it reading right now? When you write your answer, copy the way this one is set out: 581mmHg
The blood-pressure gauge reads 54mmHg
